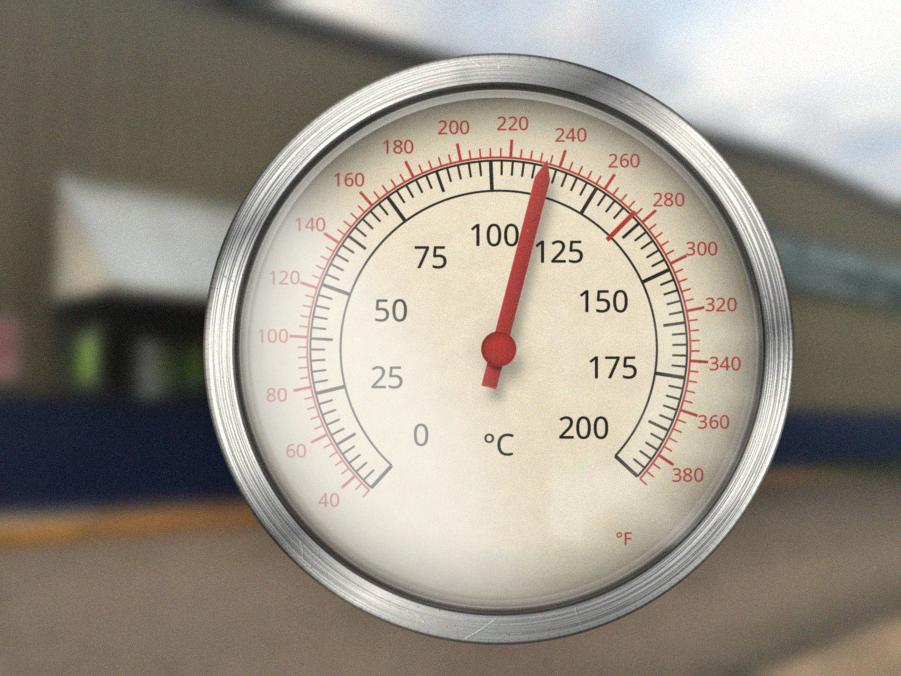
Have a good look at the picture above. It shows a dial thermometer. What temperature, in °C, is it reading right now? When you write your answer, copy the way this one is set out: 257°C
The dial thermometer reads 112.5°C
